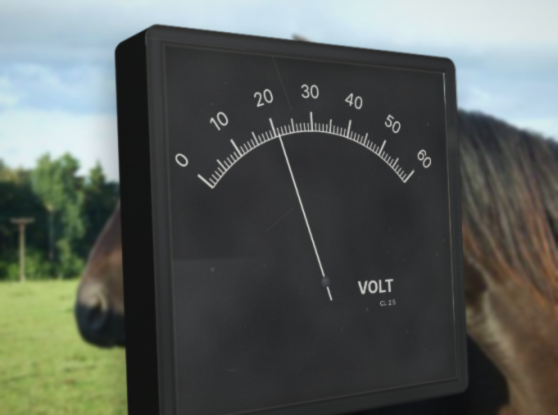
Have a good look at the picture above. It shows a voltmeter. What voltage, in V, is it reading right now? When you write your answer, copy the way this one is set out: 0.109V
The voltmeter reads 20V
